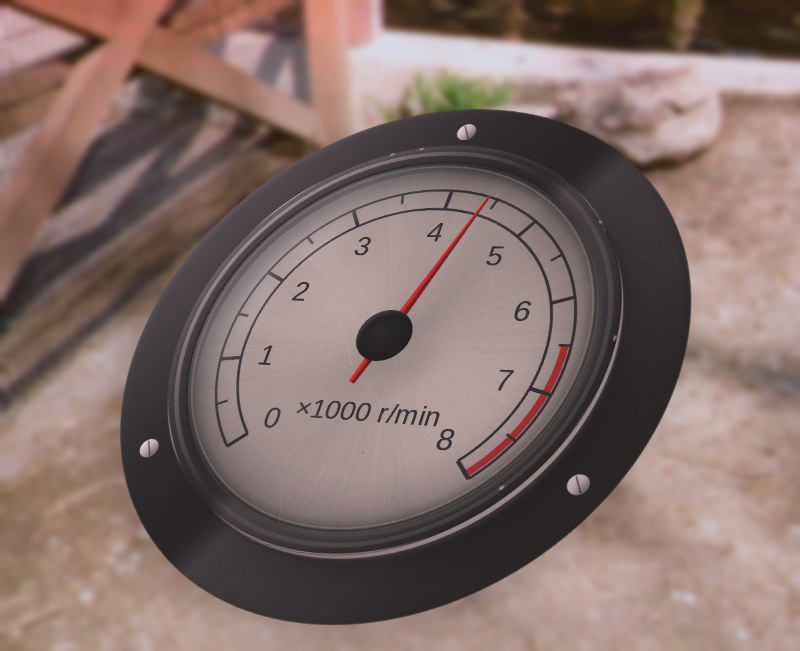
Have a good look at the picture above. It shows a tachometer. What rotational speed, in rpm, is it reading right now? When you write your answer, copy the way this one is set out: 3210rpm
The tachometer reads 4500rpm
